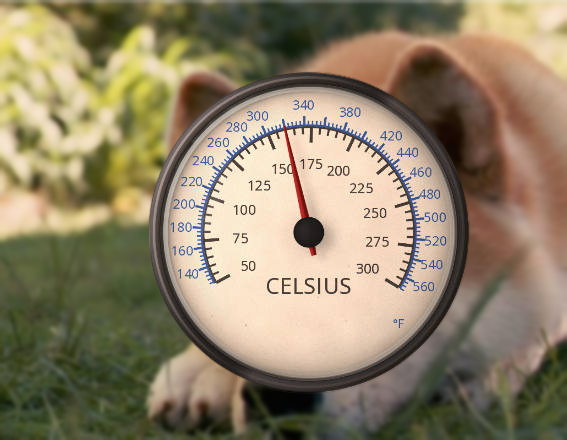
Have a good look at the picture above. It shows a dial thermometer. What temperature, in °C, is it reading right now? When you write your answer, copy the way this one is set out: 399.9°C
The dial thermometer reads 160°C
